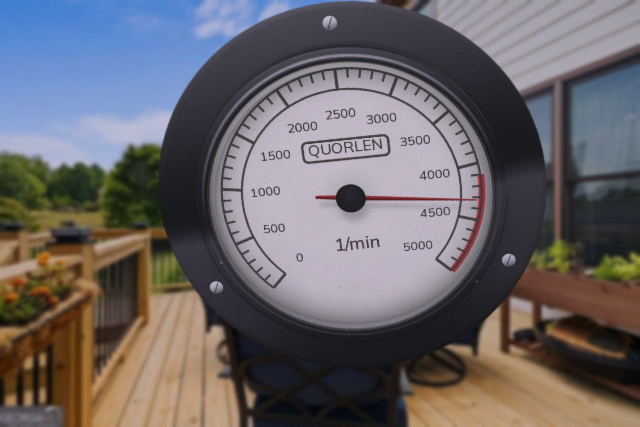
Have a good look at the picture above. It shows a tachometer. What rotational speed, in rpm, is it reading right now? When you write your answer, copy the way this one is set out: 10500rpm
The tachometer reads 4300rpm
